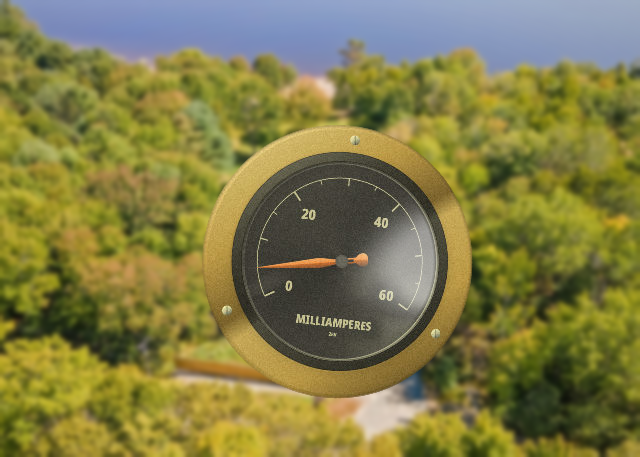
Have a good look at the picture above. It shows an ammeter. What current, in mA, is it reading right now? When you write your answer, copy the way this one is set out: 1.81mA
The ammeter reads 5mA
